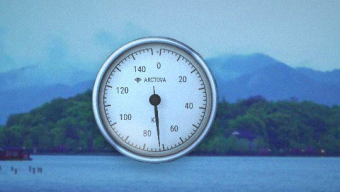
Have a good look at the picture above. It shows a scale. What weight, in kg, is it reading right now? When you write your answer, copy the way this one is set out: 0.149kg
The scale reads 72kg
